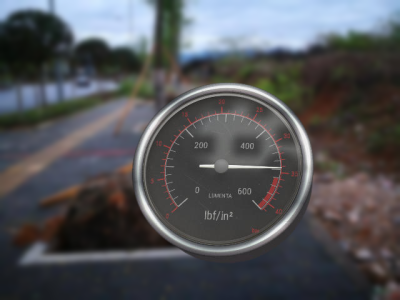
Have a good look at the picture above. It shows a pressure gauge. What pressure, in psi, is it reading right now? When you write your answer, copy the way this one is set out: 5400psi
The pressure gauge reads 500psi
